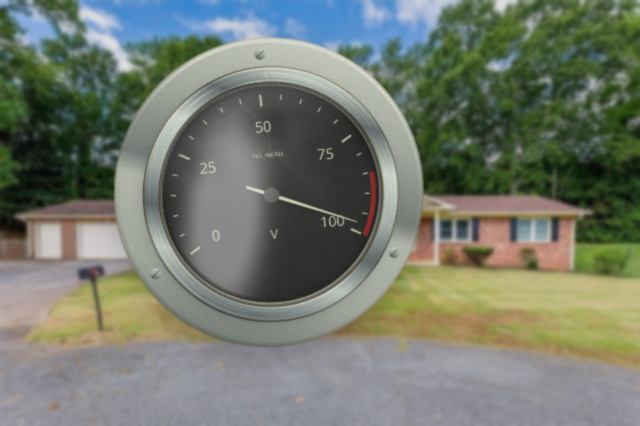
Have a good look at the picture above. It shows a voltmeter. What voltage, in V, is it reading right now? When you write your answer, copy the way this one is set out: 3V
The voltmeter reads 97.5V
